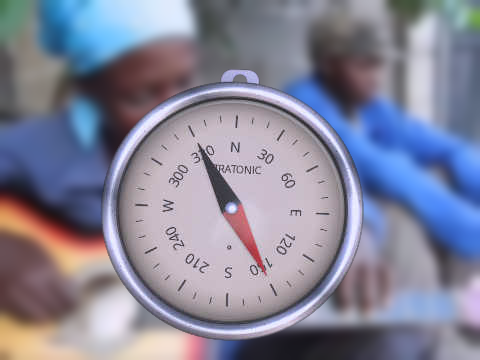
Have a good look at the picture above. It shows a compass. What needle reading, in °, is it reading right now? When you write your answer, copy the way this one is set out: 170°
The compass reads 150°
